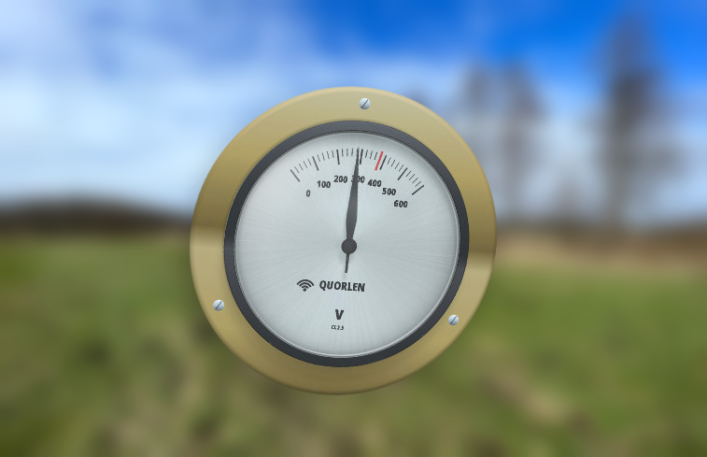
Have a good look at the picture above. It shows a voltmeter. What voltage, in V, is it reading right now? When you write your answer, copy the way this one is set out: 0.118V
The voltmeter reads 280V
